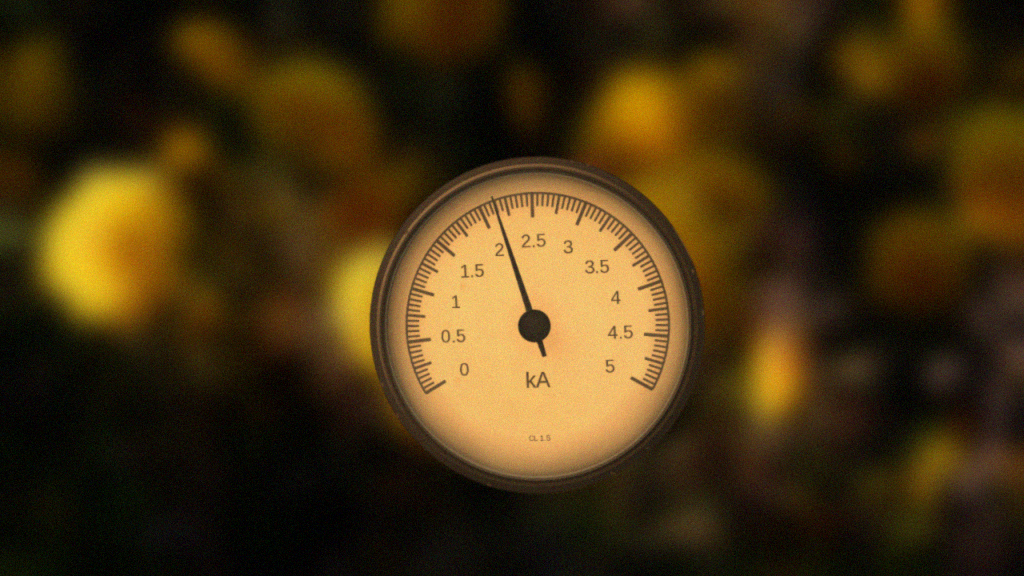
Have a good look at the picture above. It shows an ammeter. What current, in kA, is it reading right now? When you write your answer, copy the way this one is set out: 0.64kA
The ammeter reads 2.15kA
